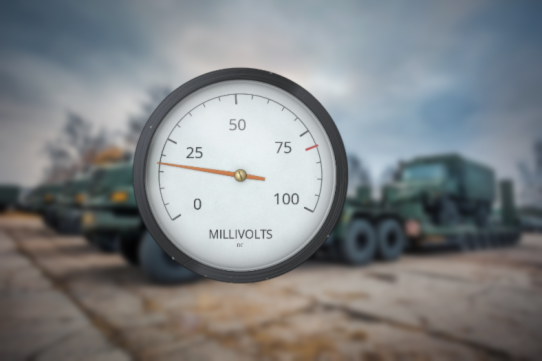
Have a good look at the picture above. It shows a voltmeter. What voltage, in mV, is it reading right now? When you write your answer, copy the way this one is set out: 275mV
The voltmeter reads 17.5mV
